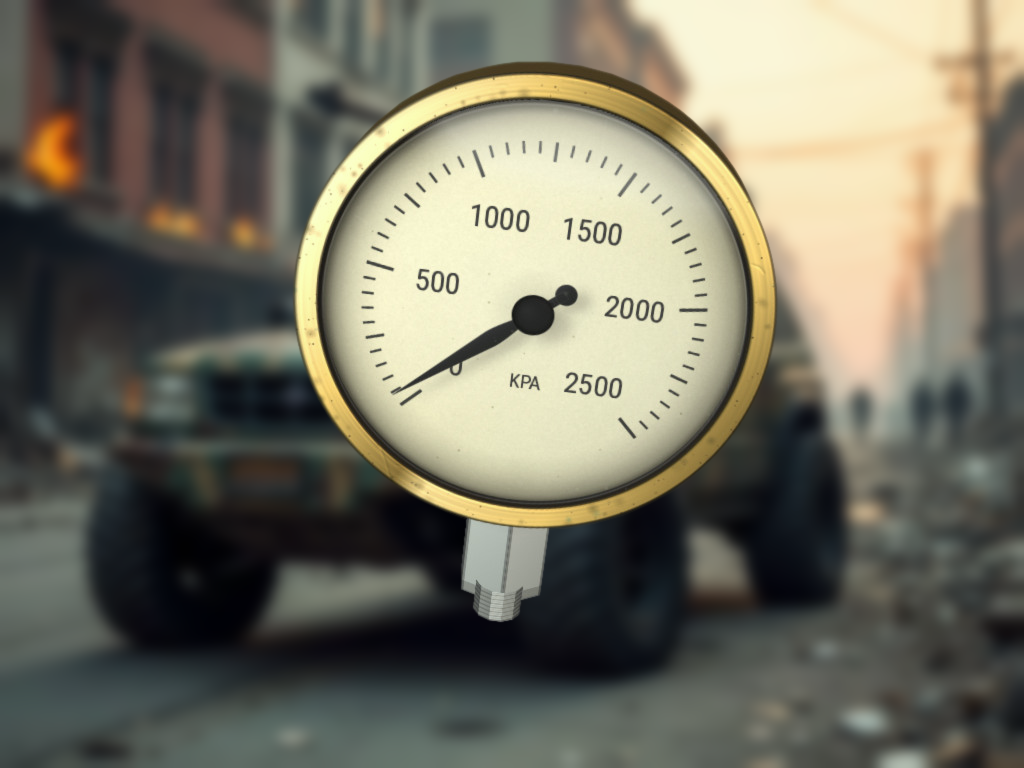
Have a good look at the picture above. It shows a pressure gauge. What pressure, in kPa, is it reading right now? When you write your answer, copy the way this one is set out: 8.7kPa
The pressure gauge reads 50kPa
